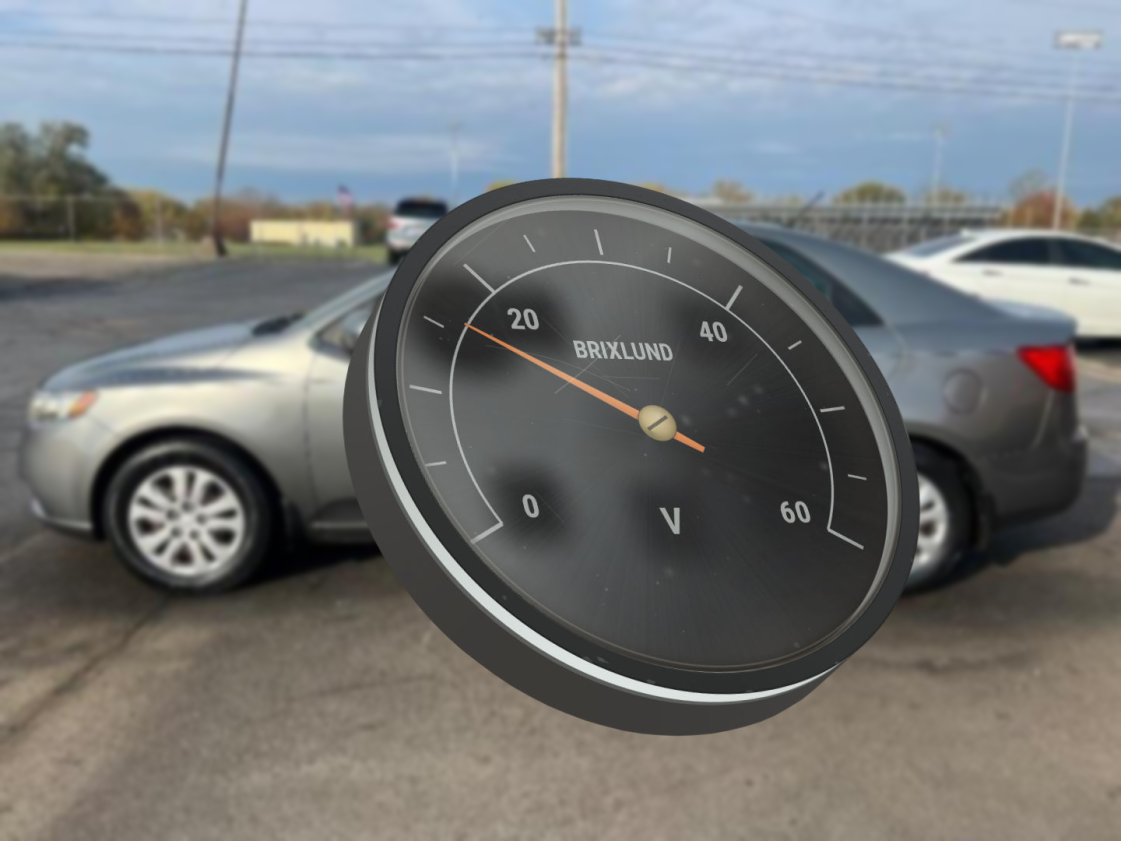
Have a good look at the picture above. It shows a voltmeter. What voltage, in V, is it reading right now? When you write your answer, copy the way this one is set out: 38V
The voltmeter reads 15V
